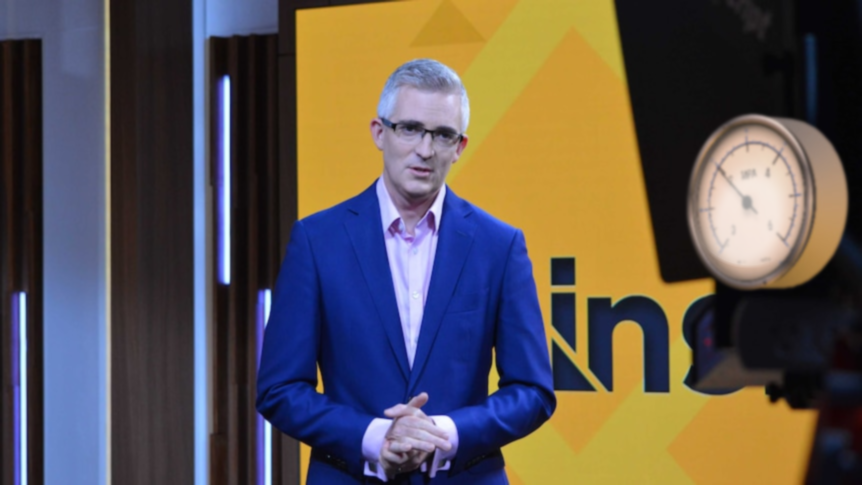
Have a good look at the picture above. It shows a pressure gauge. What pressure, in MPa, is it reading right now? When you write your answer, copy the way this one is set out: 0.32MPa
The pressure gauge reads 2MPa
